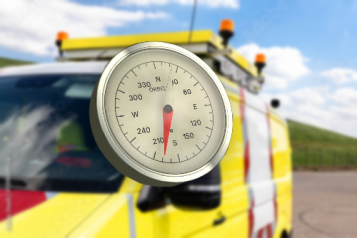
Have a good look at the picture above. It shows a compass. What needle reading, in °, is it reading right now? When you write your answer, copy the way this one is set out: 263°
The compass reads 200°
